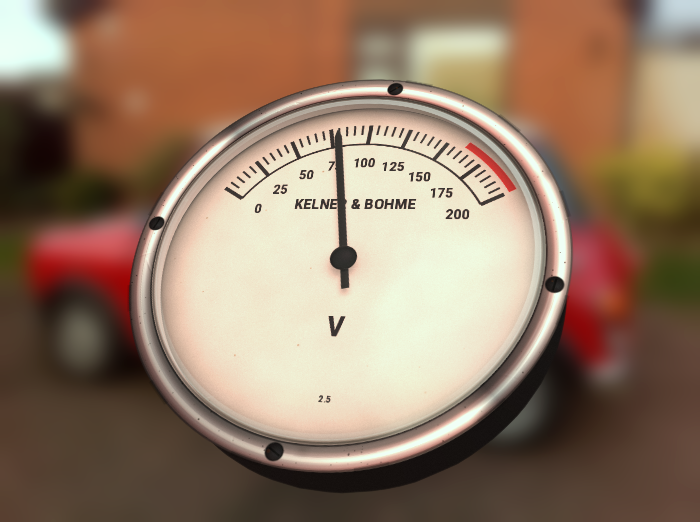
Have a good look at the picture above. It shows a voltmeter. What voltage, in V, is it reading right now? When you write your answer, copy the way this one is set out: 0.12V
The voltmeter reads 80V
